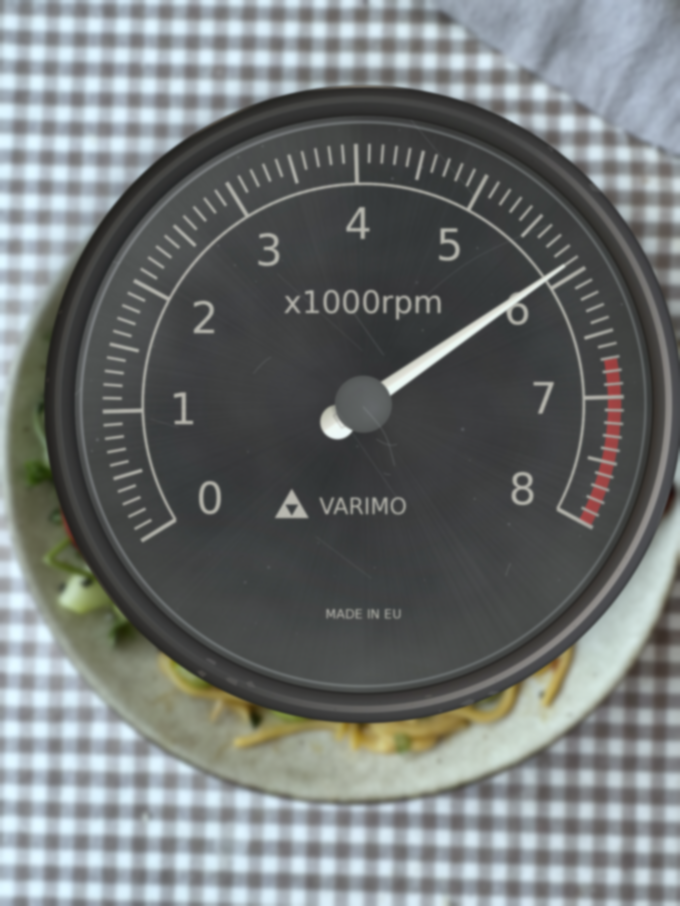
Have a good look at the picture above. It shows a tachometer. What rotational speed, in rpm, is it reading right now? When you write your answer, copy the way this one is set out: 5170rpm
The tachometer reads 5900rpm
